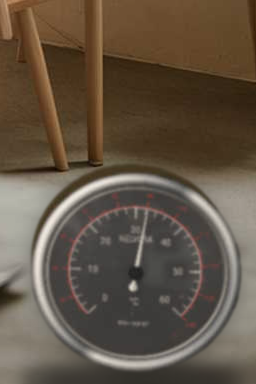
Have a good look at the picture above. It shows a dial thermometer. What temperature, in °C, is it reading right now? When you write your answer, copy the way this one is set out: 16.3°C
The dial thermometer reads 32°C
